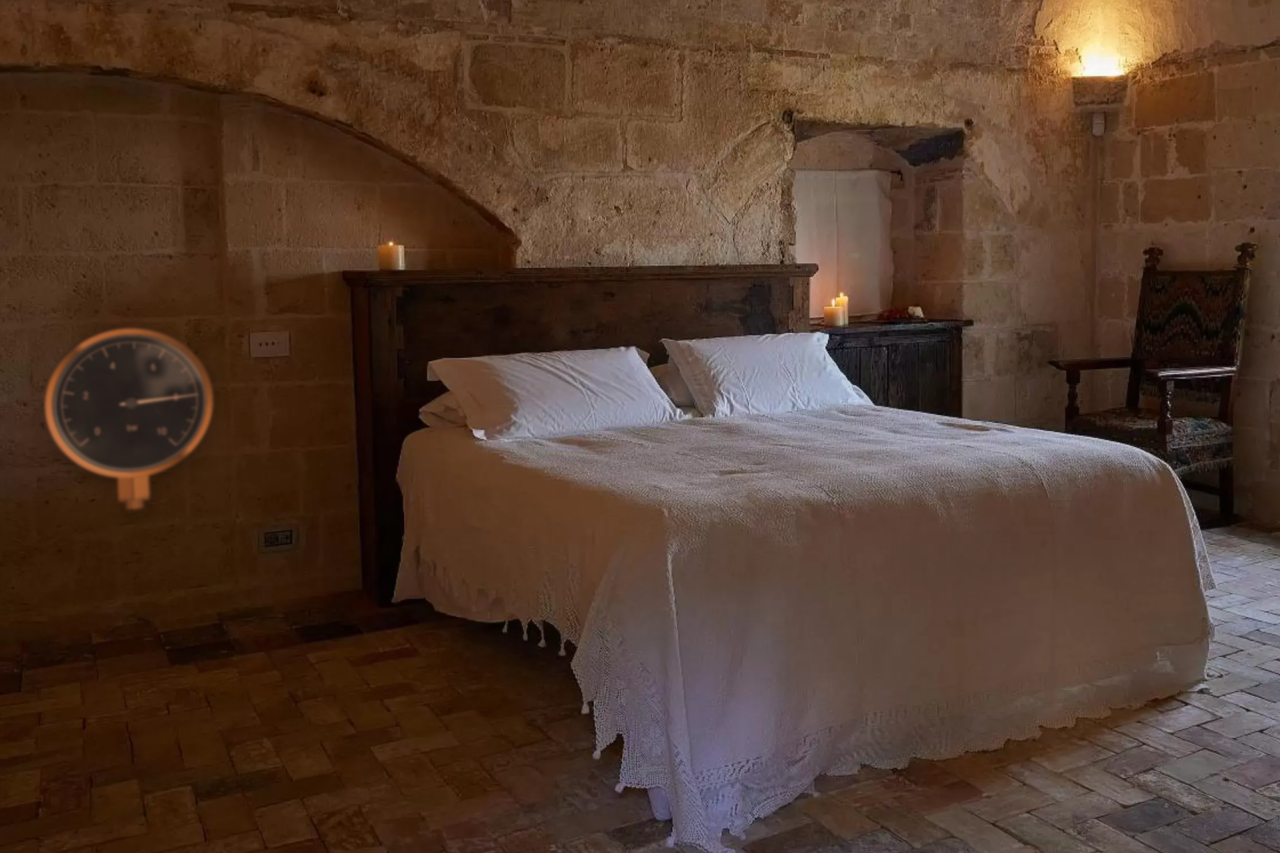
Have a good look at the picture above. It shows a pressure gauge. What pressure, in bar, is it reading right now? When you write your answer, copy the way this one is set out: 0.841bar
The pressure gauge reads 8bar
